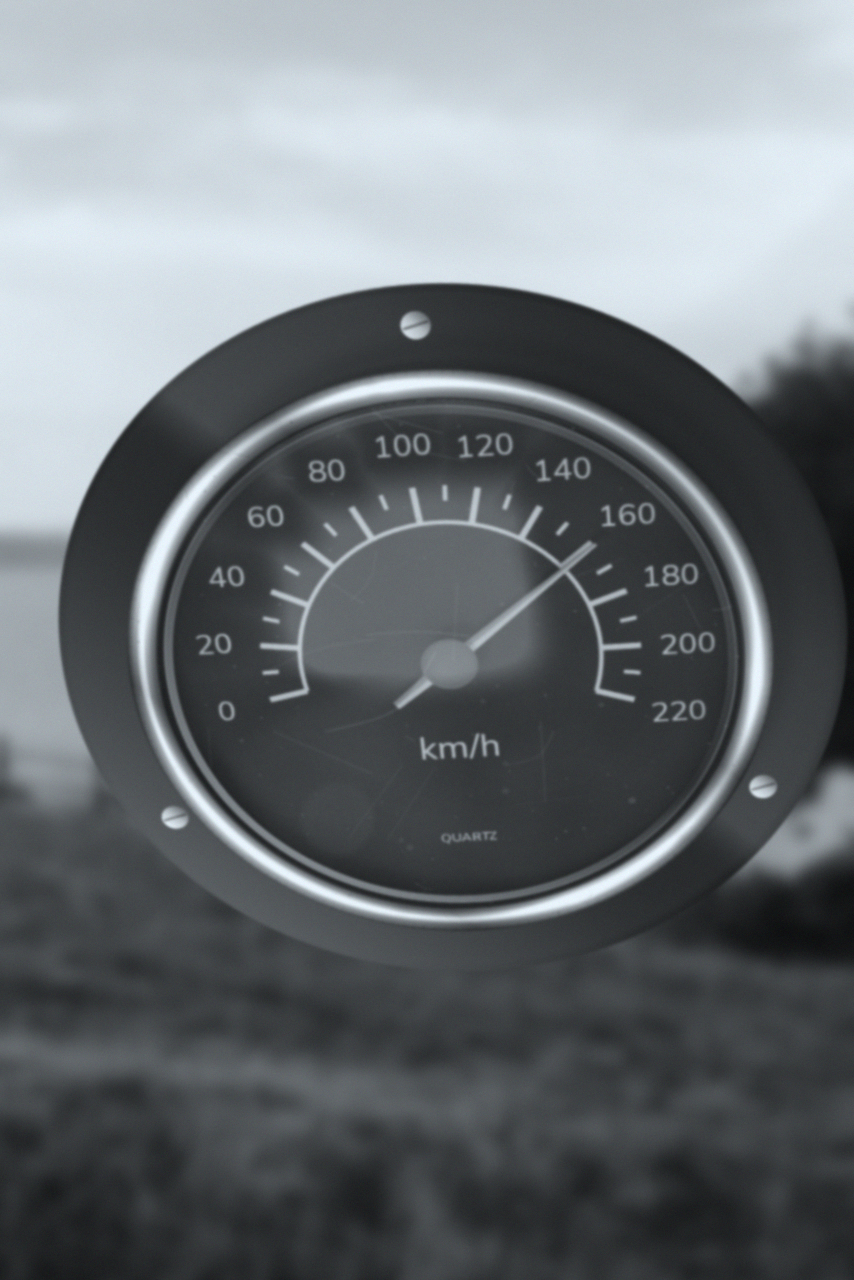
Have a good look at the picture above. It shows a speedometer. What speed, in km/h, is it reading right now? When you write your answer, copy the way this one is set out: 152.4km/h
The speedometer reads 160km/h
